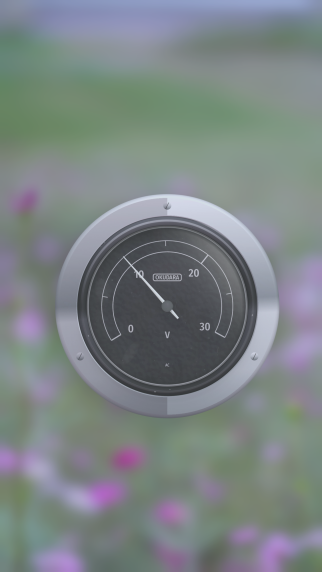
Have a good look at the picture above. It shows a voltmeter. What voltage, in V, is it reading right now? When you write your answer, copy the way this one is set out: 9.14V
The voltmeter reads 10V
